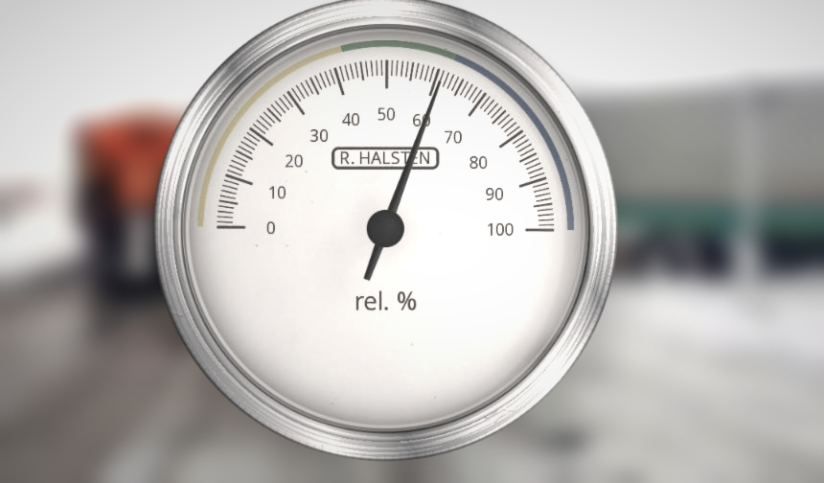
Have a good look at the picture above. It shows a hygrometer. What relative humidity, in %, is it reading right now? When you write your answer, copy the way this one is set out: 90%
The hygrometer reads 61%
